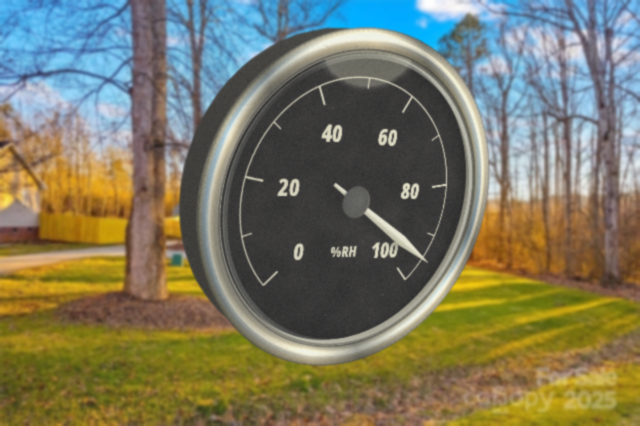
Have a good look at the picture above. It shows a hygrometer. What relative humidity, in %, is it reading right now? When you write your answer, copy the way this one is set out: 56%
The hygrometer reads 95%
